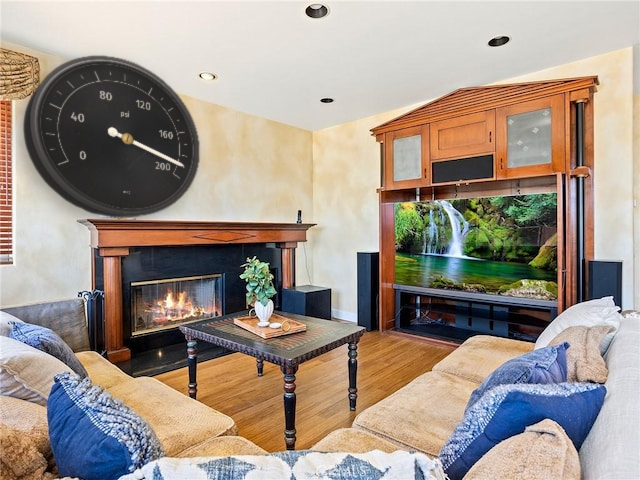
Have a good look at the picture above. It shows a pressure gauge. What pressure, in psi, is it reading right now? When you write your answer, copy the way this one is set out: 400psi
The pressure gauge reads 190psi
